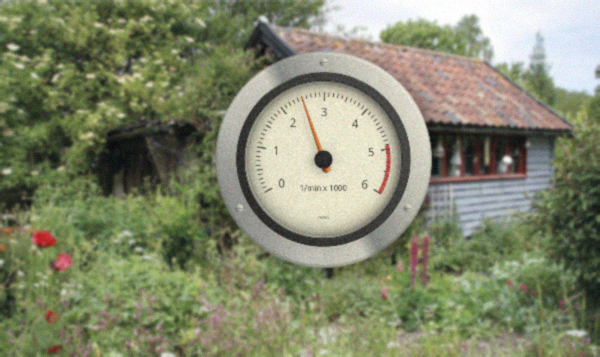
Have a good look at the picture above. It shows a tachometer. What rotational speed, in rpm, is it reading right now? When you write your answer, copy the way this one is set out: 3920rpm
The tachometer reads 2500rpm
